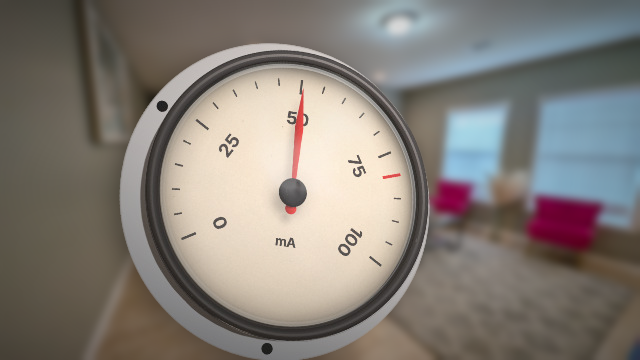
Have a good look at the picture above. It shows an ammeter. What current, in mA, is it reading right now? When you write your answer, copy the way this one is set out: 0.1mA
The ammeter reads 50mA
